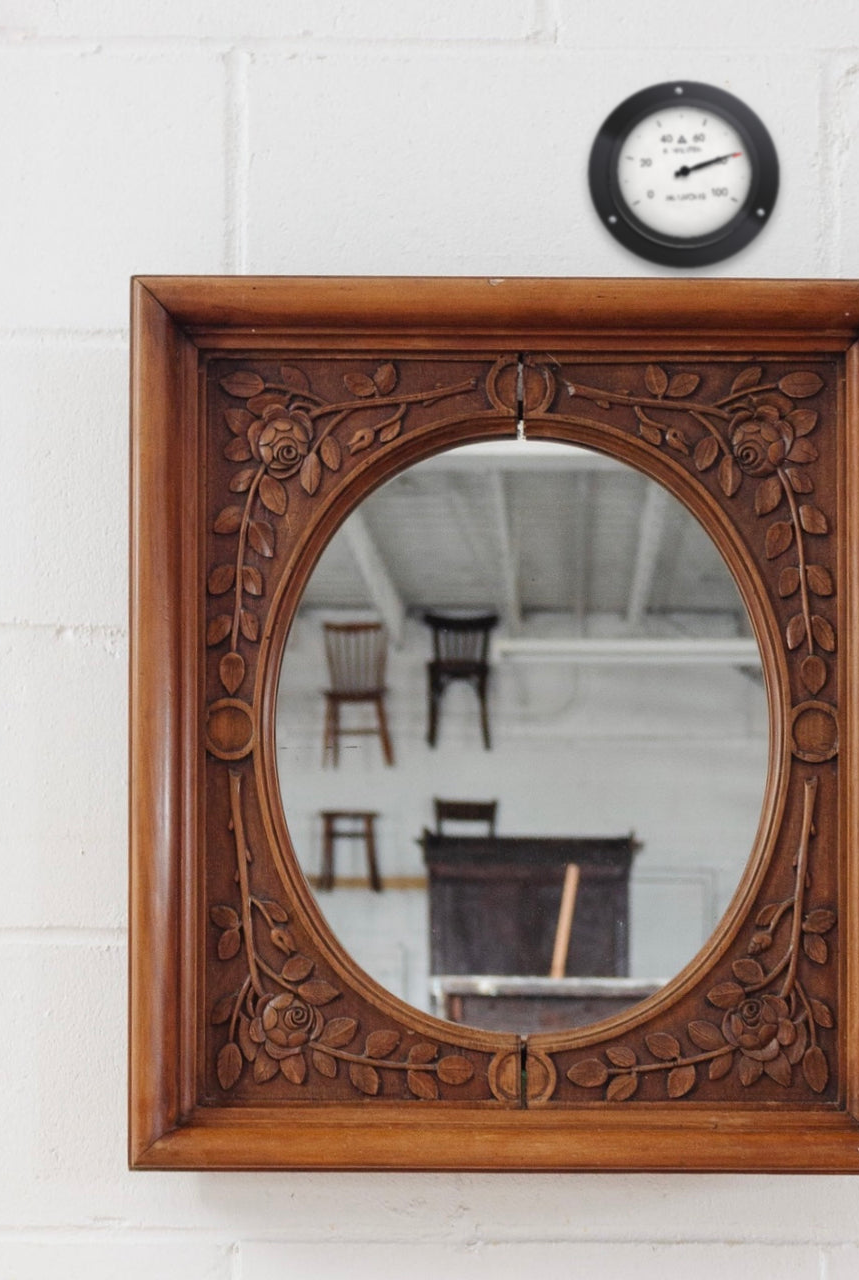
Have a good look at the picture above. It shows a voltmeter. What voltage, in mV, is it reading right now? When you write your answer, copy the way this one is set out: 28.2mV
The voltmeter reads 80mV
